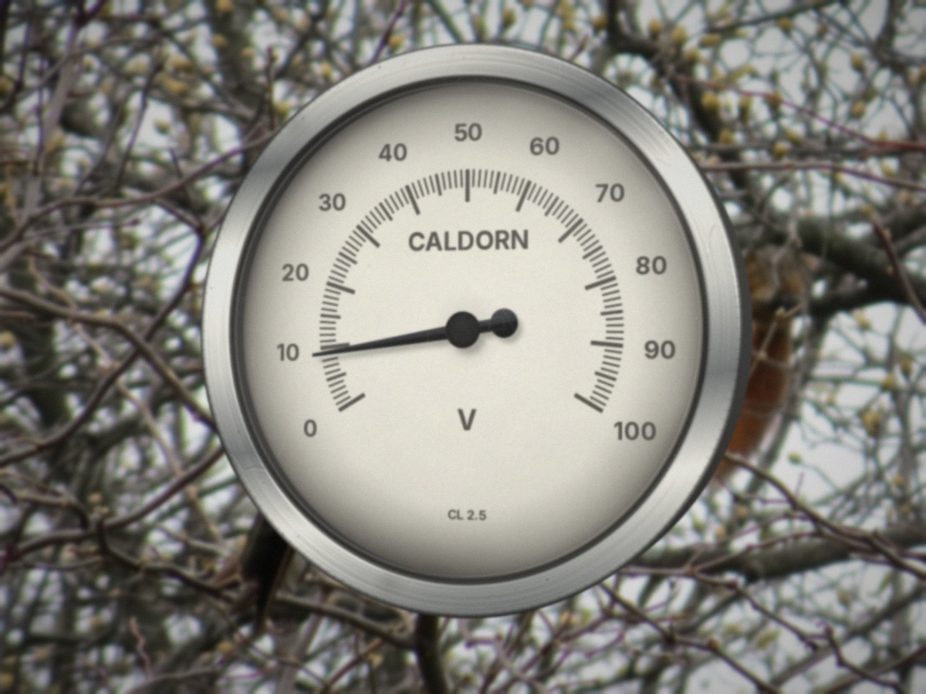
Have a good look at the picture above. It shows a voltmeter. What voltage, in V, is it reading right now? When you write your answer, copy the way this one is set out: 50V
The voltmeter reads 9V
